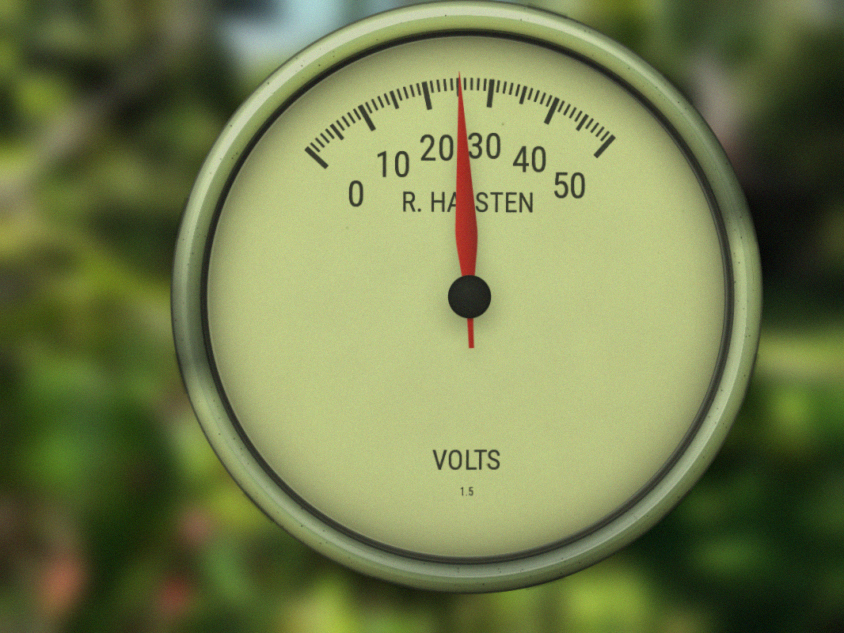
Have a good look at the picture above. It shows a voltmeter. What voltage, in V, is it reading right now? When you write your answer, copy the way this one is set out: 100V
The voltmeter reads 25V
